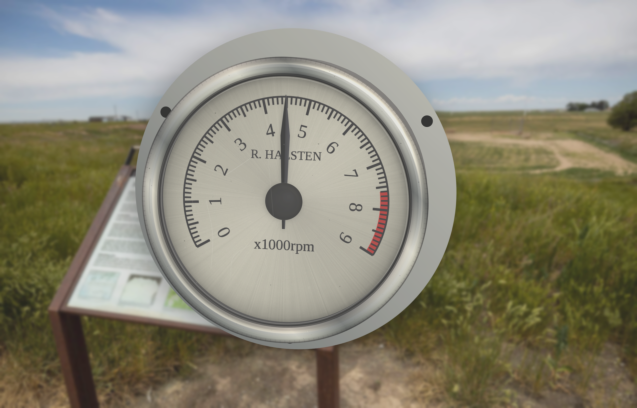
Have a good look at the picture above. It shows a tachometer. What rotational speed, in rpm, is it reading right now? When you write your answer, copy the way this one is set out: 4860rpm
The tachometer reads 4500rpm
